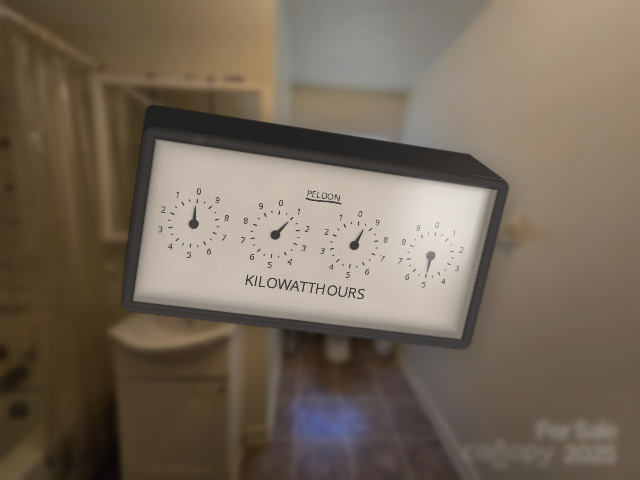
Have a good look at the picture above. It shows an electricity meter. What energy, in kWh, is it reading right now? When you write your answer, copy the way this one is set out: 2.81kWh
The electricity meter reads 95kWh
